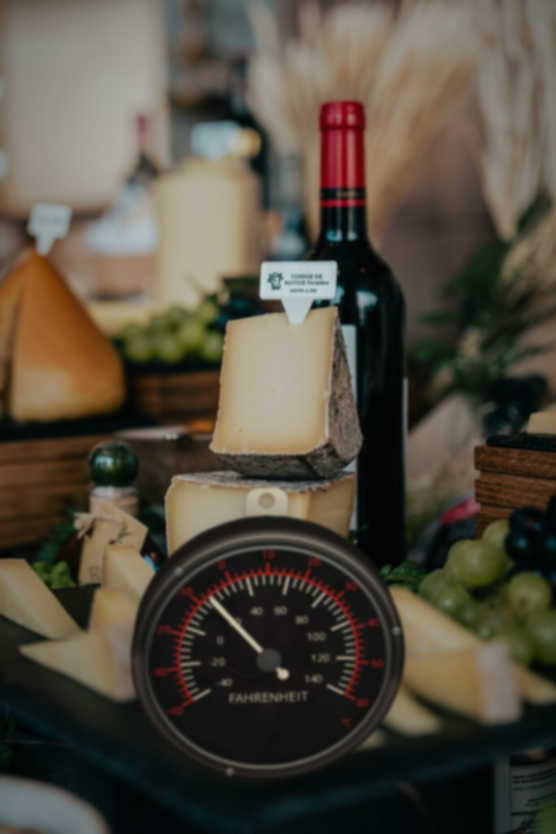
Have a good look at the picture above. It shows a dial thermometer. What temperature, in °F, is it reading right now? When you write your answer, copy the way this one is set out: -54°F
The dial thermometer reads 20°F
